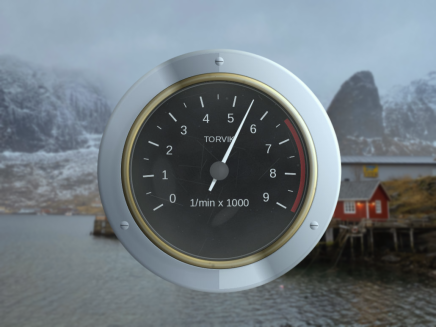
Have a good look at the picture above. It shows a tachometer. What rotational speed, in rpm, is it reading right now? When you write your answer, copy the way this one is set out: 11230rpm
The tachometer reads 5500rpm
